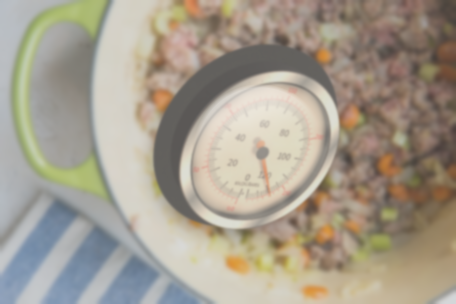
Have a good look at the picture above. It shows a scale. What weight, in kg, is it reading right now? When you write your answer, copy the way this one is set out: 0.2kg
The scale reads 120kg
